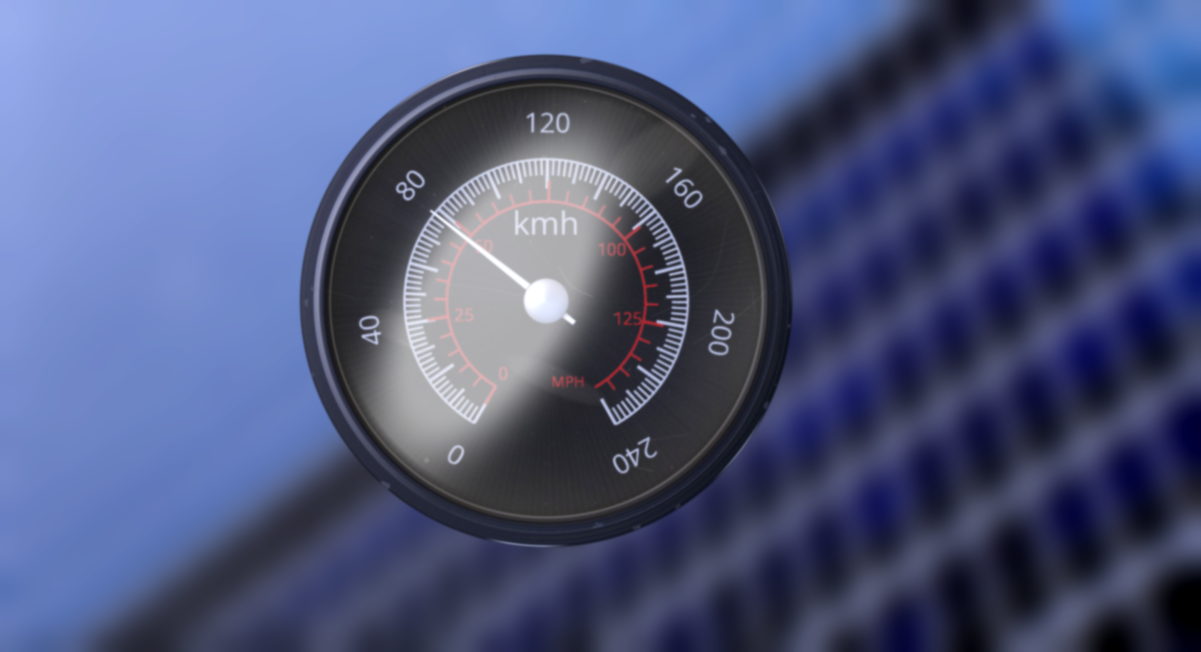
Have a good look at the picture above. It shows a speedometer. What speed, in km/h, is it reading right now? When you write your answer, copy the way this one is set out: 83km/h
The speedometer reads 78km/h
